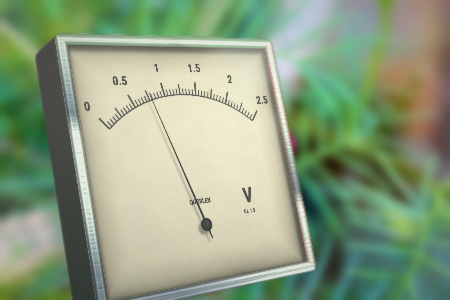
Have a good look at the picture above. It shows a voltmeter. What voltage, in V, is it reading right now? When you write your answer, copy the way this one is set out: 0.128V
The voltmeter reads 0.75V
